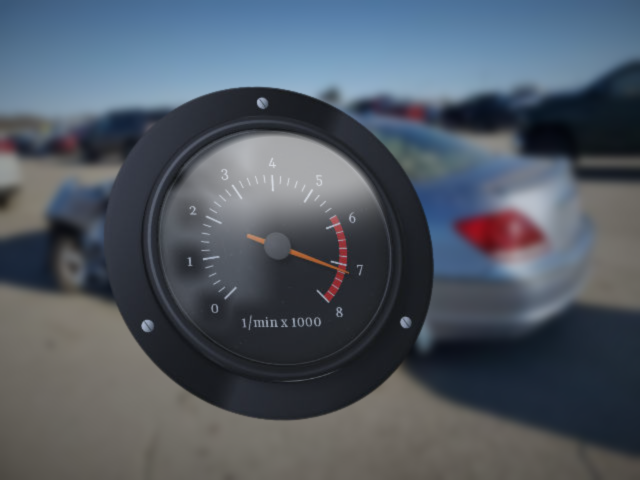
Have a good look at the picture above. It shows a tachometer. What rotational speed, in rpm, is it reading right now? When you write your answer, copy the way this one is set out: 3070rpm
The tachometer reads 7200rpm
